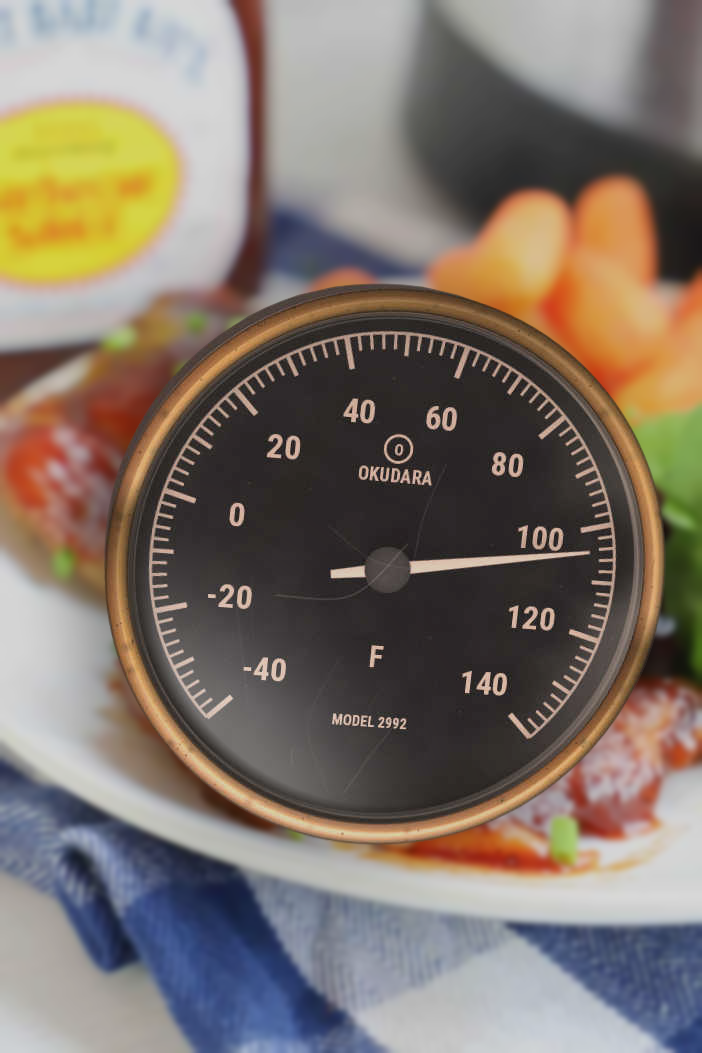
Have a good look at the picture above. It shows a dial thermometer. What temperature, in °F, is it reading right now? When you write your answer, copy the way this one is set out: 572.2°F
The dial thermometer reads 104°F
